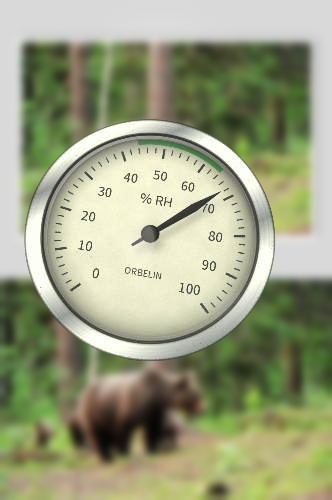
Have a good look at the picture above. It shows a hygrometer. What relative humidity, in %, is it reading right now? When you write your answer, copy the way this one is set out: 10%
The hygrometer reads 68%
